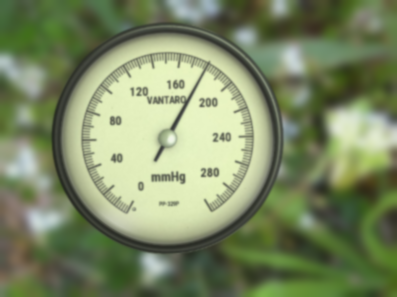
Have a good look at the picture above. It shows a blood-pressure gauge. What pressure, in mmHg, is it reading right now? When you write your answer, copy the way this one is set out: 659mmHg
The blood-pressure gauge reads 180mmHg
